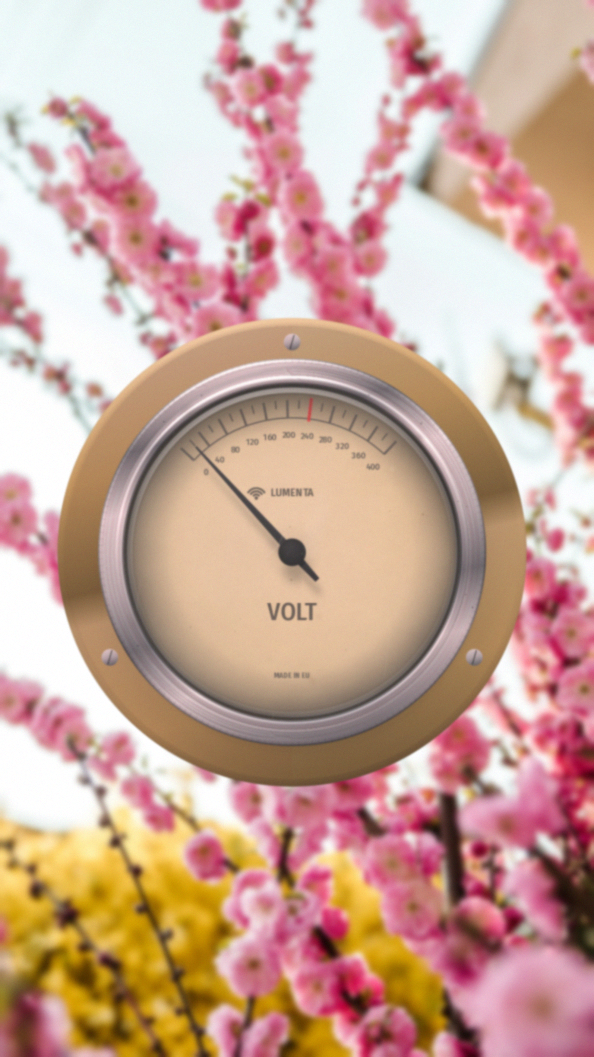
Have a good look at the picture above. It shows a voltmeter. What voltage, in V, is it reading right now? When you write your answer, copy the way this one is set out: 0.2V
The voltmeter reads 20V
